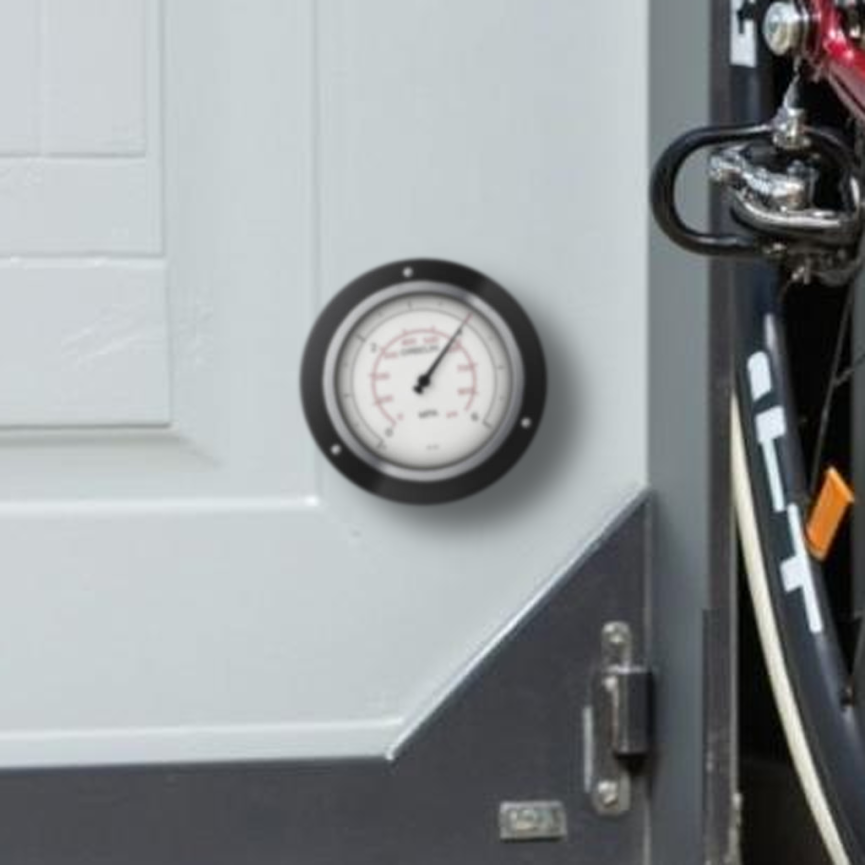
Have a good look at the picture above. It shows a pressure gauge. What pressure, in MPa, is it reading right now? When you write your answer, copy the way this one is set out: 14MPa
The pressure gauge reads 4MPa
